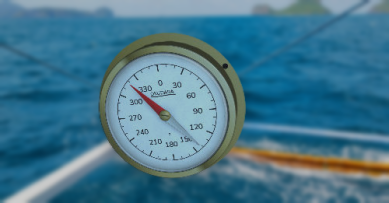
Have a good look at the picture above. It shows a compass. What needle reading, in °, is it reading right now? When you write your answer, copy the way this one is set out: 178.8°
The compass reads 320°
